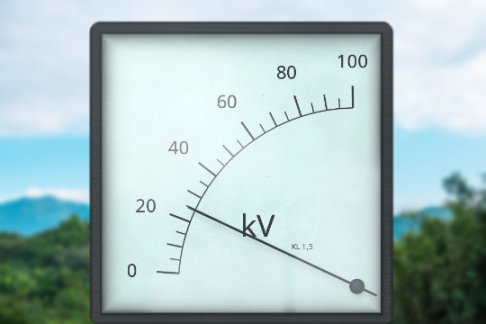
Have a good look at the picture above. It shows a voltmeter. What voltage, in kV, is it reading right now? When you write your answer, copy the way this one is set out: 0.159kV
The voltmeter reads 25kV
